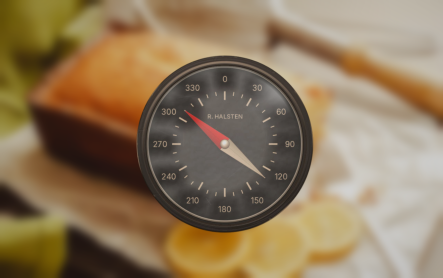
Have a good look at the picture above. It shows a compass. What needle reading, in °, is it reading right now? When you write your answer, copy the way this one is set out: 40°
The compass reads 310°
